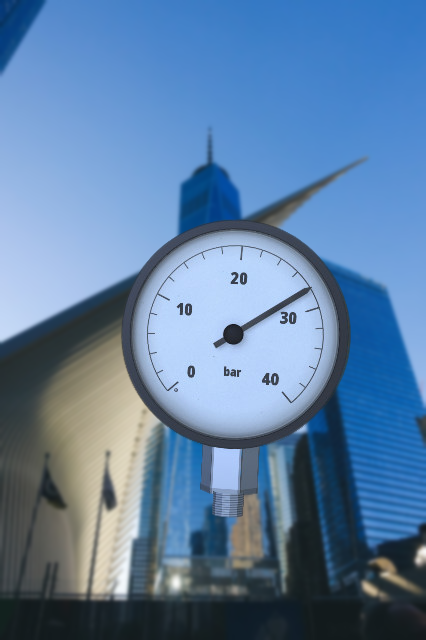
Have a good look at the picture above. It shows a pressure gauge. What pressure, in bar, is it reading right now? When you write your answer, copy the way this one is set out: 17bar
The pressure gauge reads 28bar
